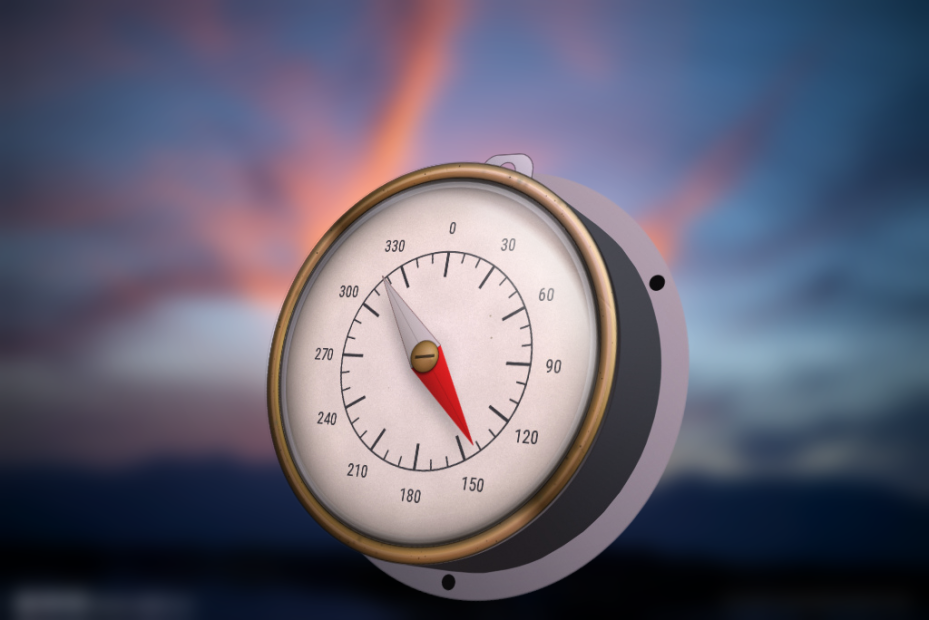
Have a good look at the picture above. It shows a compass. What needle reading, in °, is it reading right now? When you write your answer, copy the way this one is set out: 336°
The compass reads 140°
